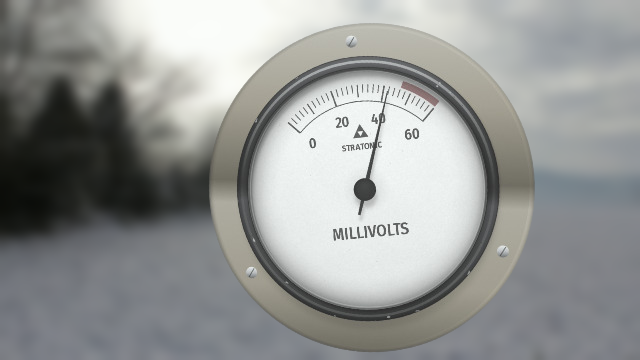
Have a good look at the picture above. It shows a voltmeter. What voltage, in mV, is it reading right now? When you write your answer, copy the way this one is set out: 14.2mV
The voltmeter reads 42mV
